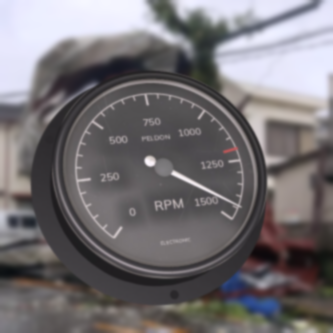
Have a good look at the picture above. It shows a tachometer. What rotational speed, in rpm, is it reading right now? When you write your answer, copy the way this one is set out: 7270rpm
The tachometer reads 1450rpm
